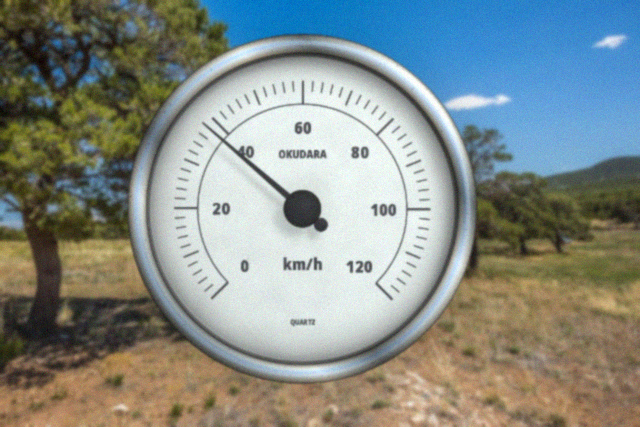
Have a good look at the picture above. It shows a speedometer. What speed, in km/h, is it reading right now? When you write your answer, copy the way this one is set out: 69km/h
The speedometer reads 38km/h
